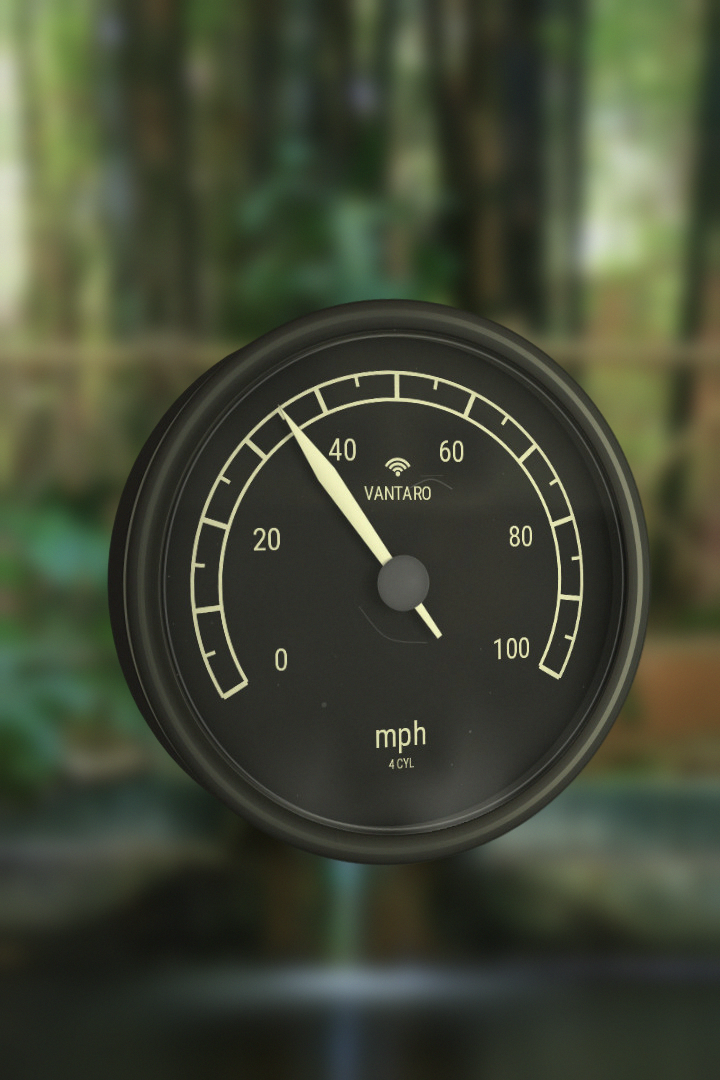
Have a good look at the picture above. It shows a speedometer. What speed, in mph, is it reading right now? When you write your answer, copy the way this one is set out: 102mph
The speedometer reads 35mph
